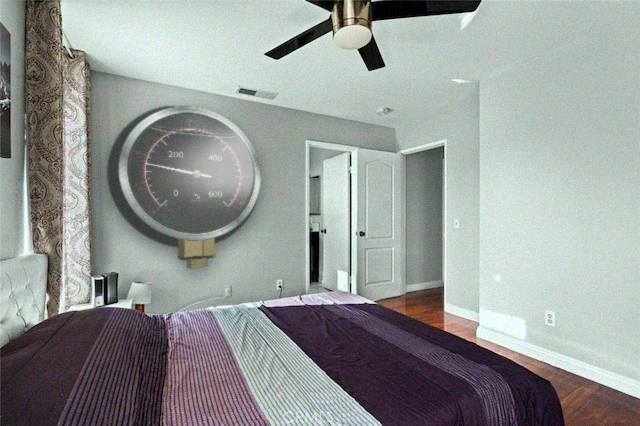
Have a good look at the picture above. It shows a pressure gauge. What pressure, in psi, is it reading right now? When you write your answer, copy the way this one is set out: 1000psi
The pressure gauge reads 120psi
